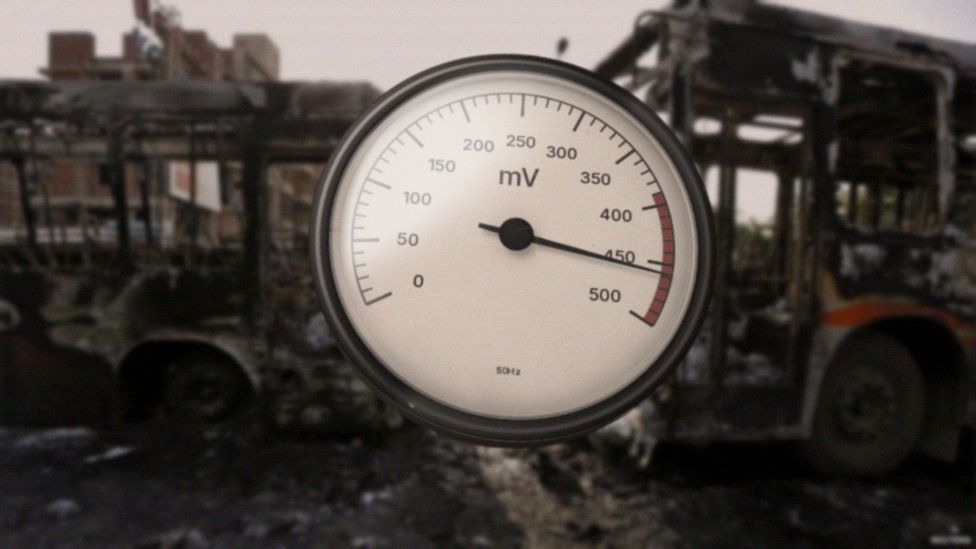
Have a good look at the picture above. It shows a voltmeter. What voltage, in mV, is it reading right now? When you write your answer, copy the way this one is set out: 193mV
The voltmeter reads 460mV
